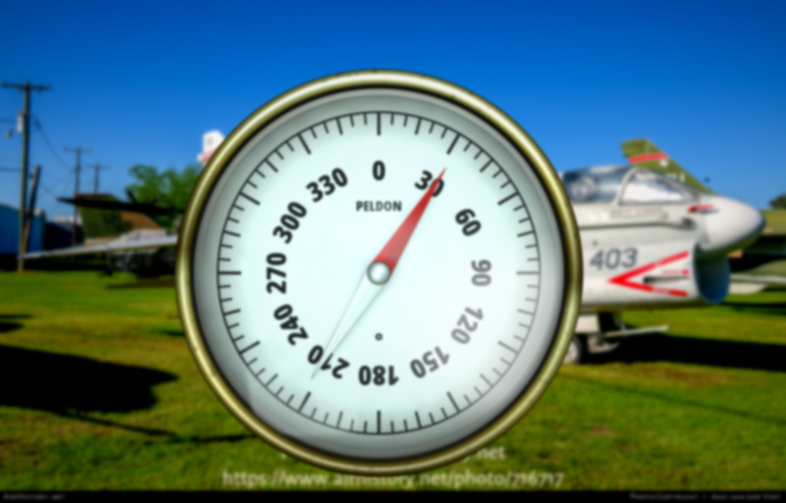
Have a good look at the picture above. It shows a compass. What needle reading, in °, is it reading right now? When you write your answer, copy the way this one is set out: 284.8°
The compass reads 32.5°
